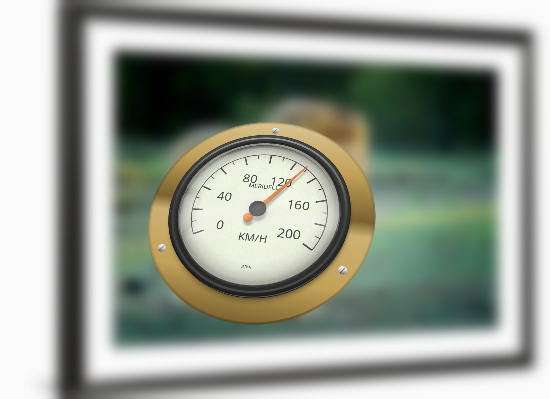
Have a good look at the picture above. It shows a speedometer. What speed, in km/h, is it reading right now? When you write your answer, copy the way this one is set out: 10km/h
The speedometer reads 130km/h
